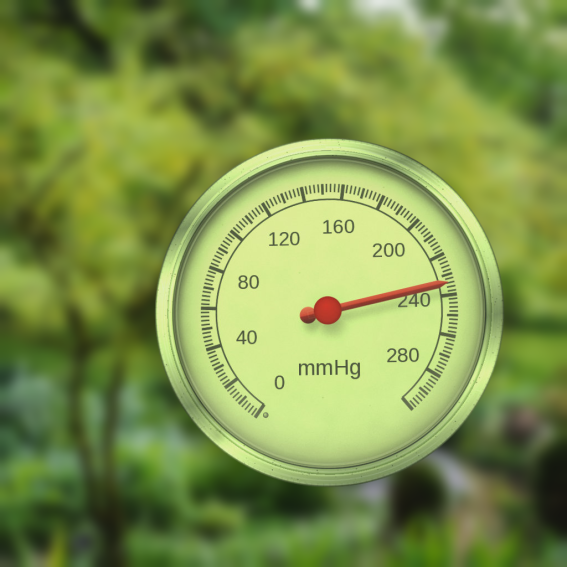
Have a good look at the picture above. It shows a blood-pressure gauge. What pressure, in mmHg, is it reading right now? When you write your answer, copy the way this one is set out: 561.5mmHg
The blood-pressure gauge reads 234mmHg
